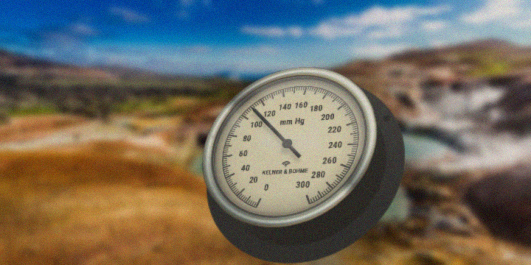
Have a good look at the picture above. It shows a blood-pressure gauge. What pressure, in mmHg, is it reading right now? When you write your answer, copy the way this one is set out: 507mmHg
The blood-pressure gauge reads 110mmHg
